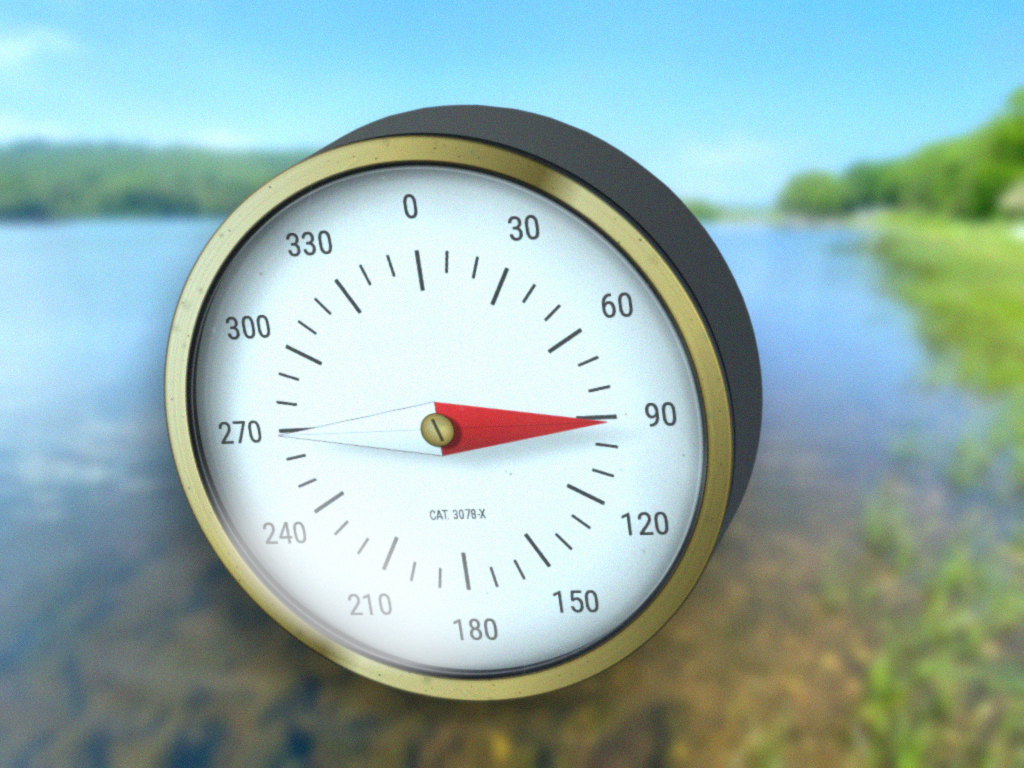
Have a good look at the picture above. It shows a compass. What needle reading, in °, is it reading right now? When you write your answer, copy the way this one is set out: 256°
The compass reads 90°
